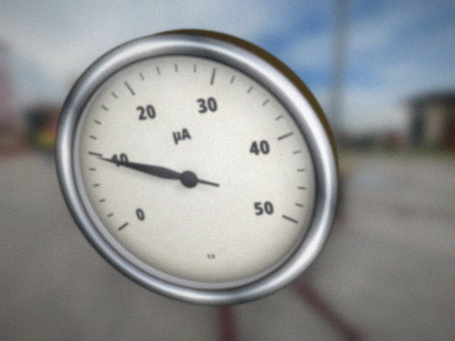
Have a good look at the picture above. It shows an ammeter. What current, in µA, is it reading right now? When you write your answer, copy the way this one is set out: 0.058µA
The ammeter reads 10µA
